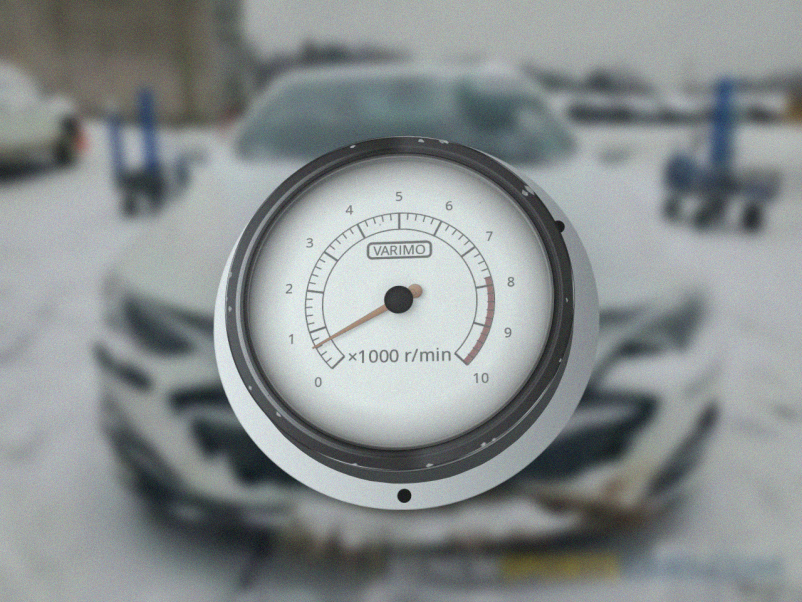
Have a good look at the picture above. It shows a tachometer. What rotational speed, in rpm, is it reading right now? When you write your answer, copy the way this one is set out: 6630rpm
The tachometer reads 600rpm
